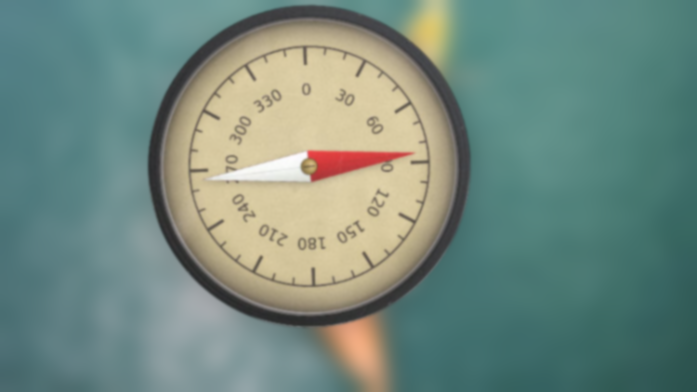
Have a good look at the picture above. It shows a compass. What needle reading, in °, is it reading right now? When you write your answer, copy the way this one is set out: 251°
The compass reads 85°
